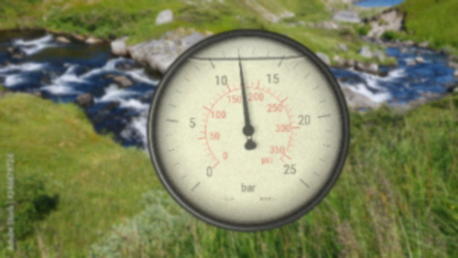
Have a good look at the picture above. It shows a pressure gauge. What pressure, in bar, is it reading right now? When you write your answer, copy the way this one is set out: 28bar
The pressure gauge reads 12bar
